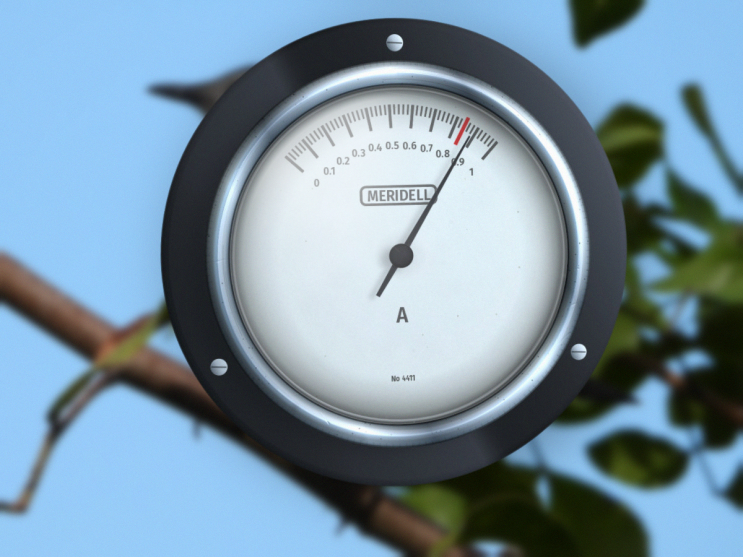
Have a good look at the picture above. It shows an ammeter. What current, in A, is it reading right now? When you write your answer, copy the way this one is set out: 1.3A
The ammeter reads 0.88A
